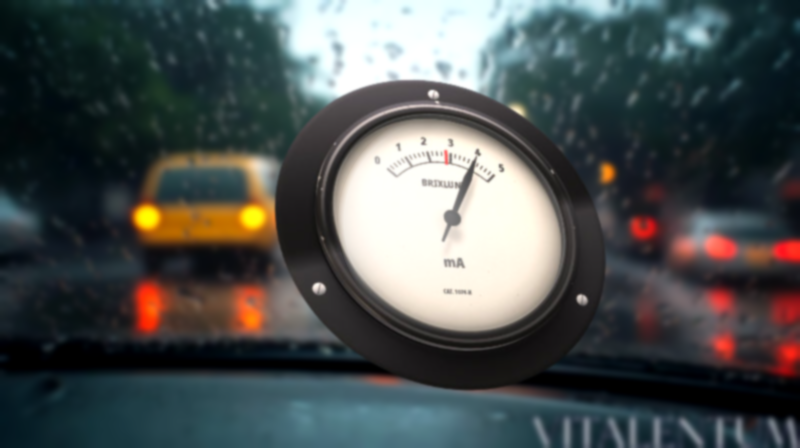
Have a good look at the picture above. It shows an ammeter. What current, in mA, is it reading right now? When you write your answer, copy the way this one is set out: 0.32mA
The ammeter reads 4mA
